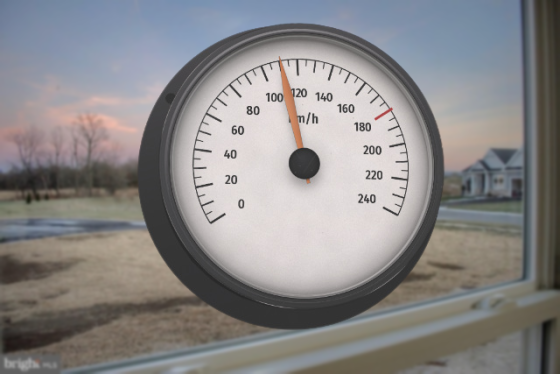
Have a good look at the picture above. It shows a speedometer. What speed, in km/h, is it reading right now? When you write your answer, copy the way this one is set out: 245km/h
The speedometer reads 110km/h
